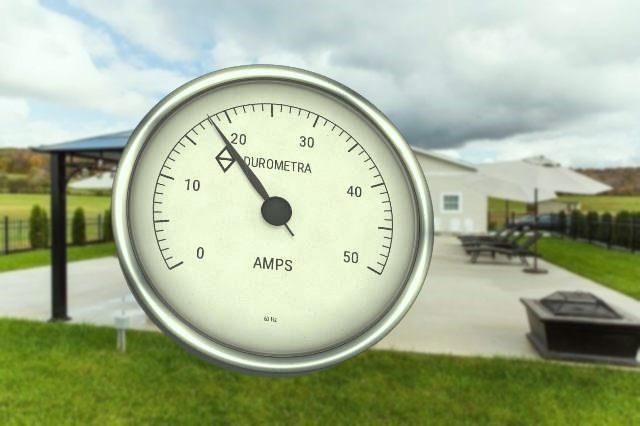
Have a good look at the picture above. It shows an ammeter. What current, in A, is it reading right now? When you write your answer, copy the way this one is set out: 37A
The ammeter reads 18A
